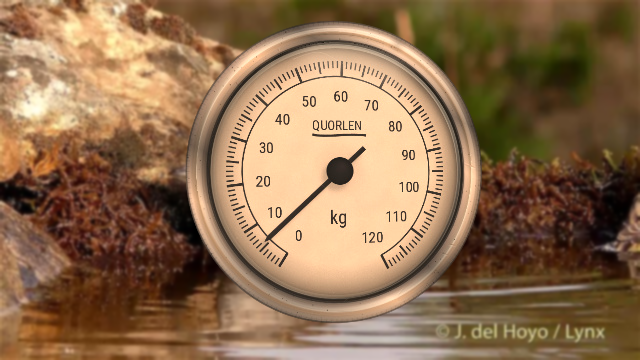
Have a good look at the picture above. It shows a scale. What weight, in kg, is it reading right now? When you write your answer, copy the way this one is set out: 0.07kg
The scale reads 6kg
